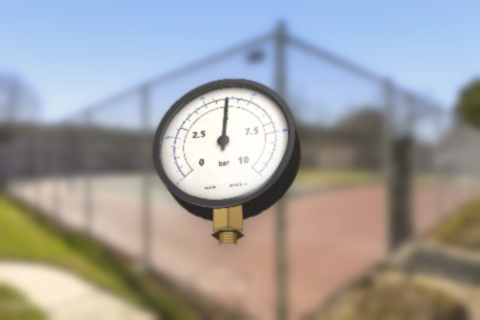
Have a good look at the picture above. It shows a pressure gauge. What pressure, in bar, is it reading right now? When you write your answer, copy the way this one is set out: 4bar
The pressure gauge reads 5bar
